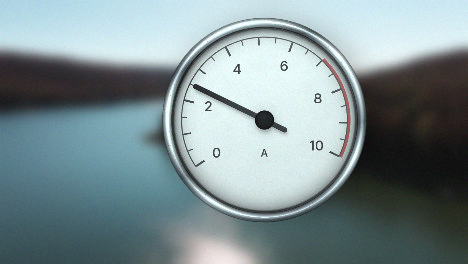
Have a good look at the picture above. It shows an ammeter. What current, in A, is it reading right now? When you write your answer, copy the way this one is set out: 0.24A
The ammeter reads 2.5A
